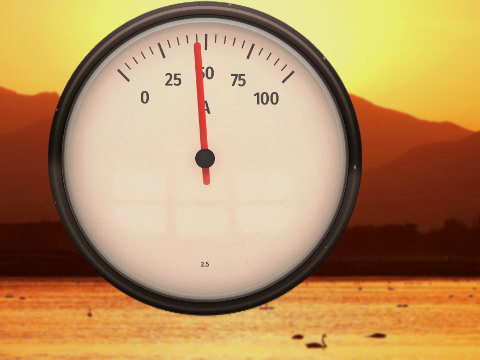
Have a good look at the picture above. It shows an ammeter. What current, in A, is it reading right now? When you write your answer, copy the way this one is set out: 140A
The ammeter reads 45A
